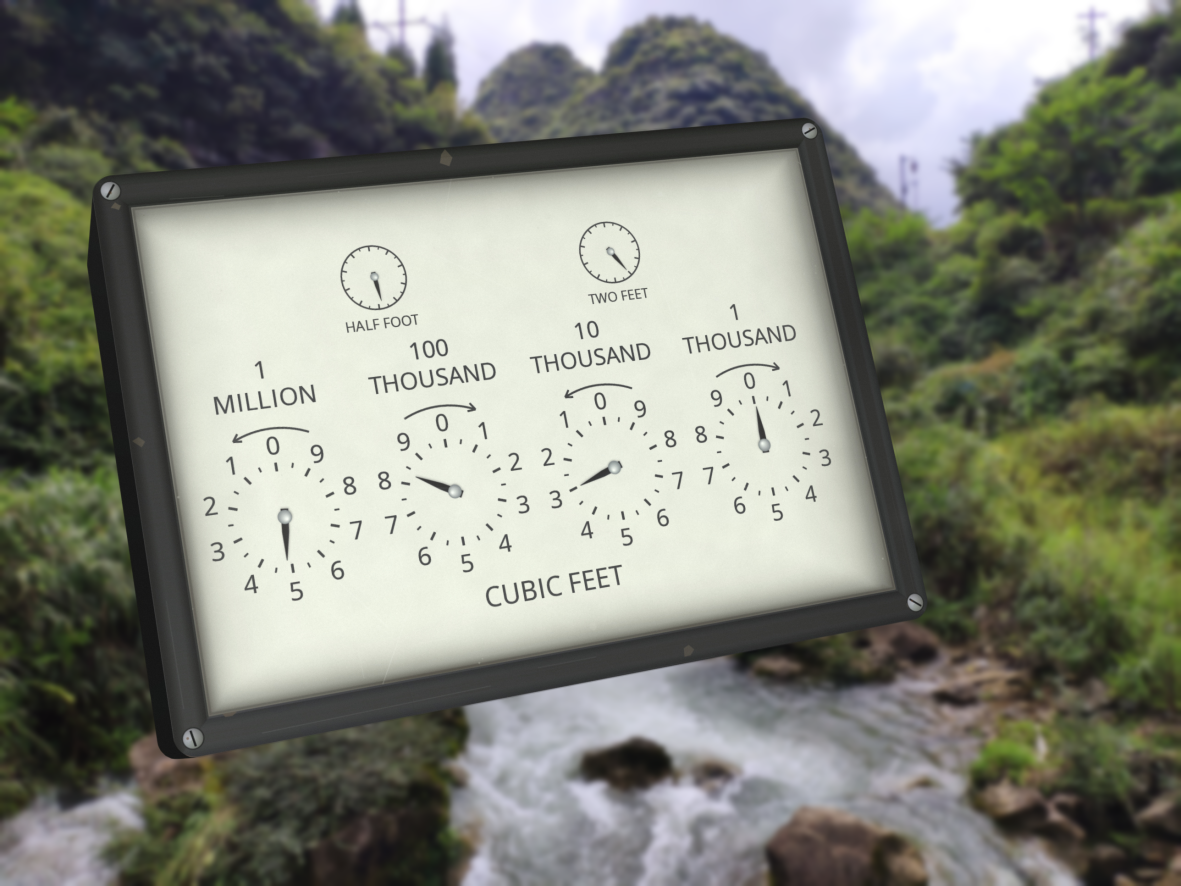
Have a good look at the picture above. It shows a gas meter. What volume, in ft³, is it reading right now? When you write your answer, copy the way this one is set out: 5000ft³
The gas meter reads 483000ft³
